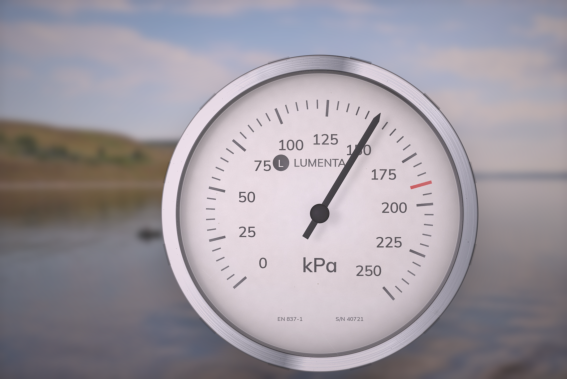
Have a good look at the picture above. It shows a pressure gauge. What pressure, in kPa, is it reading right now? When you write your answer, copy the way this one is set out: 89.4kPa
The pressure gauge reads 150kPa
